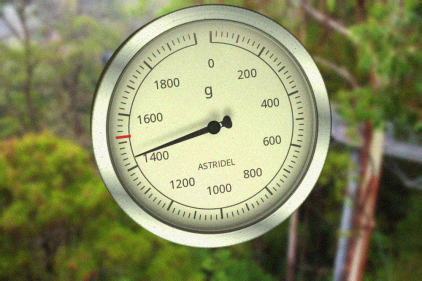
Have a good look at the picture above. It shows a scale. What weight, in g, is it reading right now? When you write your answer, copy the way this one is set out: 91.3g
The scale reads 1440g
